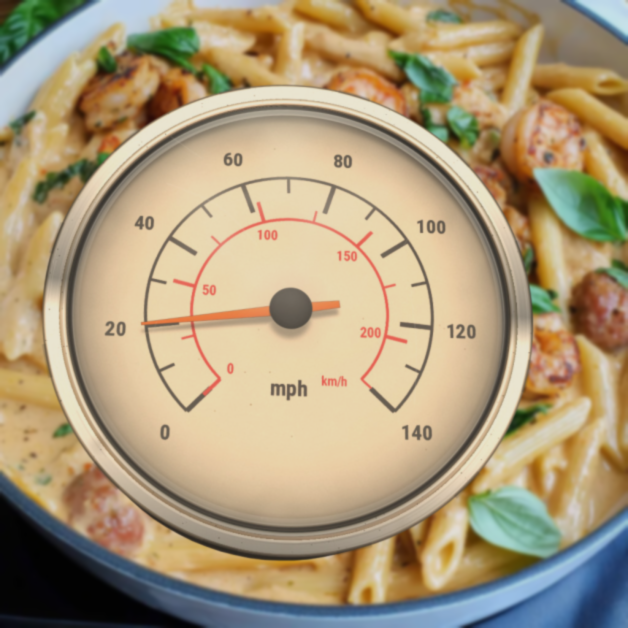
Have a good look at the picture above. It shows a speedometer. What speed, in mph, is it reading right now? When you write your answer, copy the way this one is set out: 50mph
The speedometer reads 20mph
